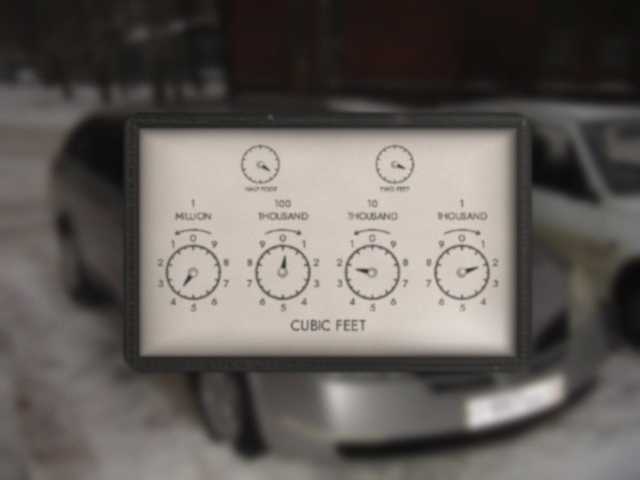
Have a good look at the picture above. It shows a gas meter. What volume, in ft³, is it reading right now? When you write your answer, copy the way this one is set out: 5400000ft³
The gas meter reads 402200ft³
